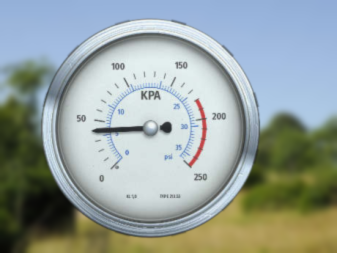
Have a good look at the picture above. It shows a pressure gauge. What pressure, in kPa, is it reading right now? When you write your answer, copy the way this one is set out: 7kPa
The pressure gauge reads 40kPa
